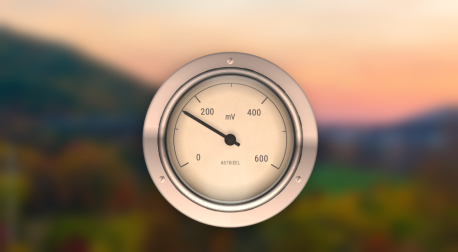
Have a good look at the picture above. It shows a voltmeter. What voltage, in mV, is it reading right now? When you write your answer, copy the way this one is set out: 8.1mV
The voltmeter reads 150mV
